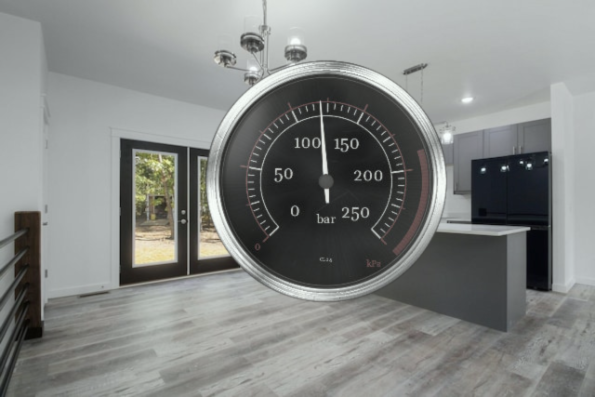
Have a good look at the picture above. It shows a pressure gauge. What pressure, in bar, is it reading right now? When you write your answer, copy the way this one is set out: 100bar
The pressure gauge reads 120bar
